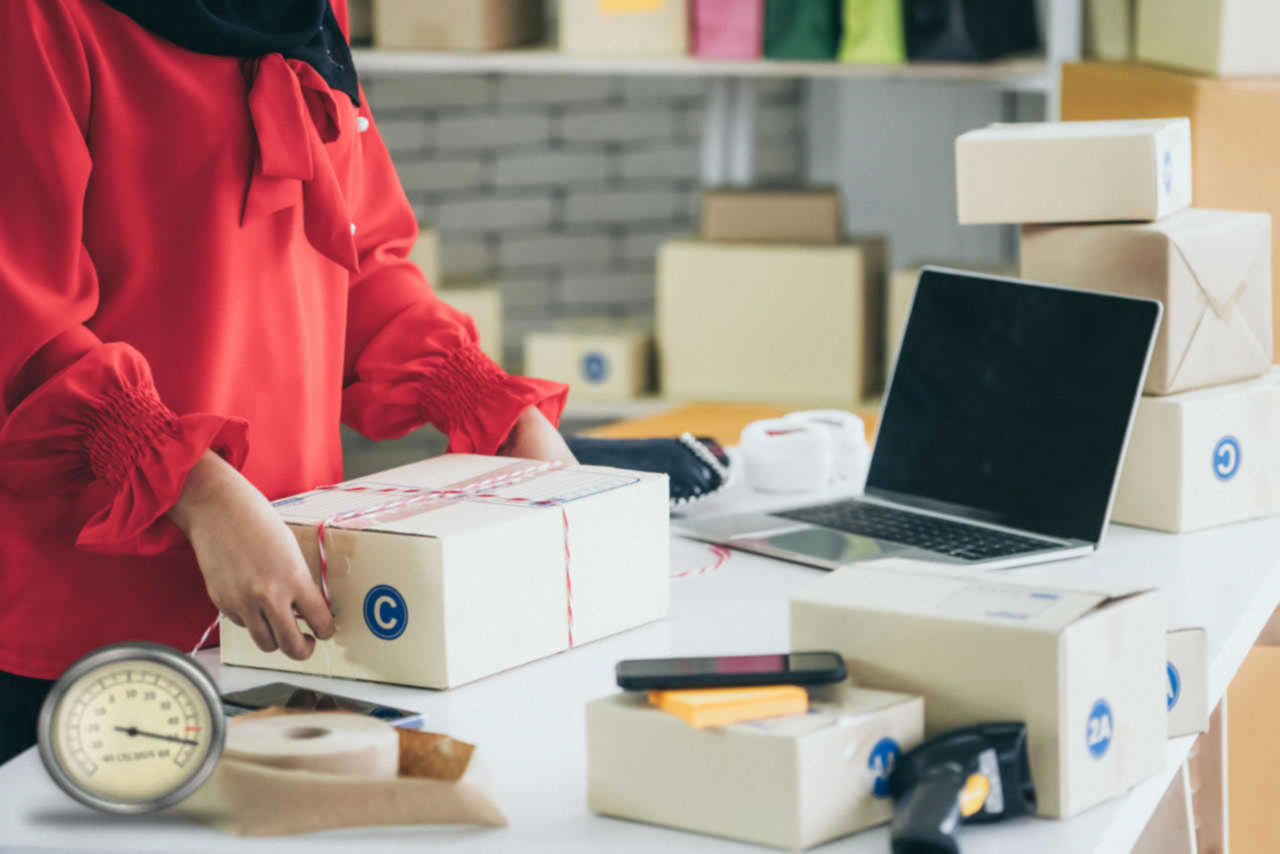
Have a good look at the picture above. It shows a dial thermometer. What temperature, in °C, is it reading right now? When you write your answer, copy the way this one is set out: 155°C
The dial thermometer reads 50°C
